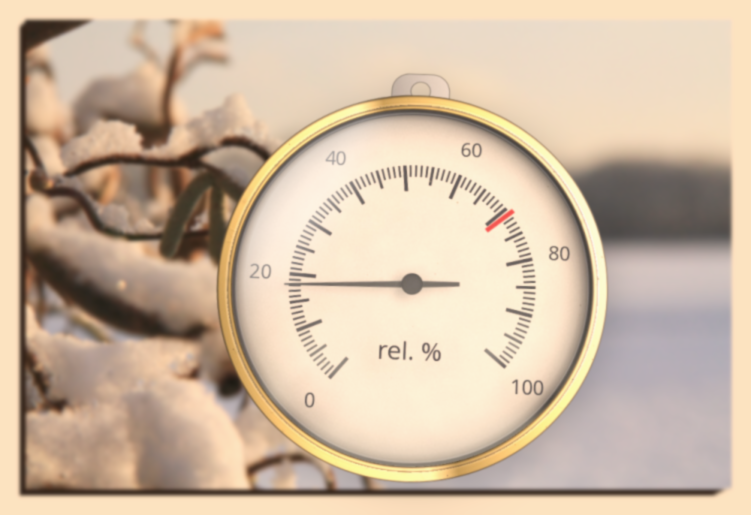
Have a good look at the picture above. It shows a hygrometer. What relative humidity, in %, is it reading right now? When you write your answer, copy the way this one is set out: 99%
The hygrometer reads 18%
